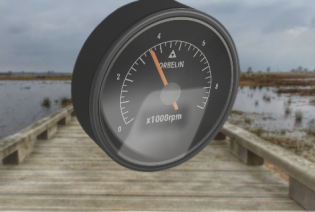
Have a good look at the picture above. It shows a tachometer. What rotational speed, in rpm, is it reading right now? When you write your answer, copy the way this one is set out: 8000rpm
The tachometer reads 3500rpm
